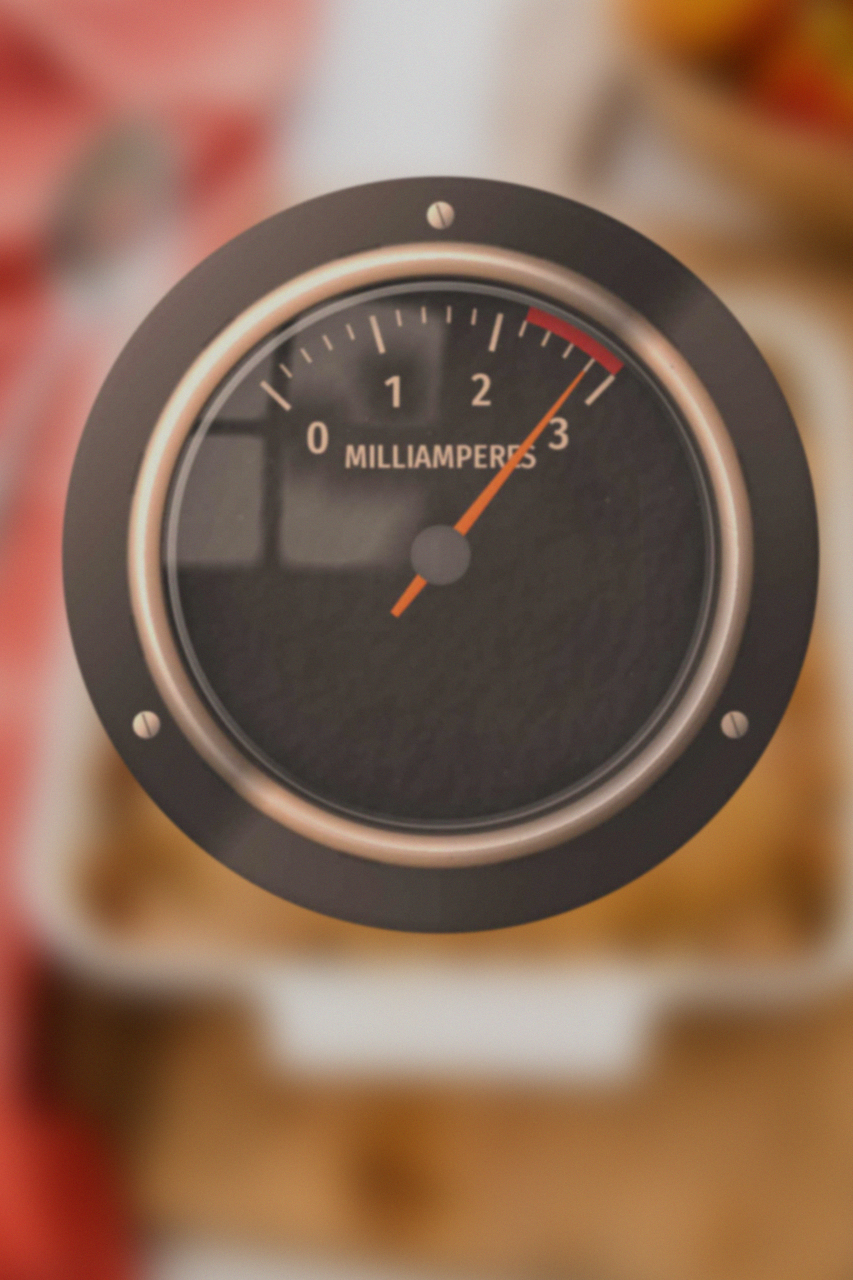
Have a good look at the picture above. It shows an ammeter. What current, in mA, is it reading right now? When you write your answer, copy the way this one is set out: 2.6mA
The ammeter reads 2.8mA
